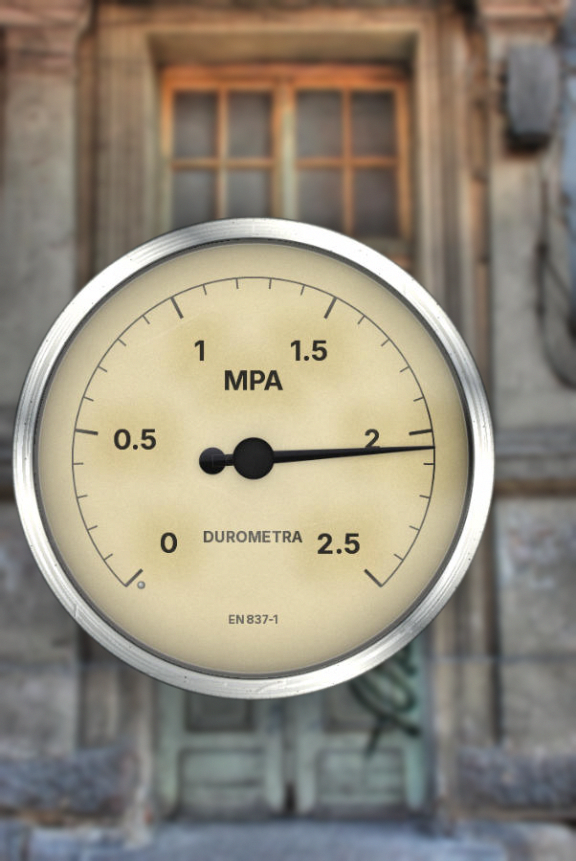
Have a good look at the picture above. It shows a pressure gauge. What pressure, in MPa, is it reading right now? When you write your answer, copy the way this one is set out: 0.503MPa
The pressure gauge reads 2.05MPa
